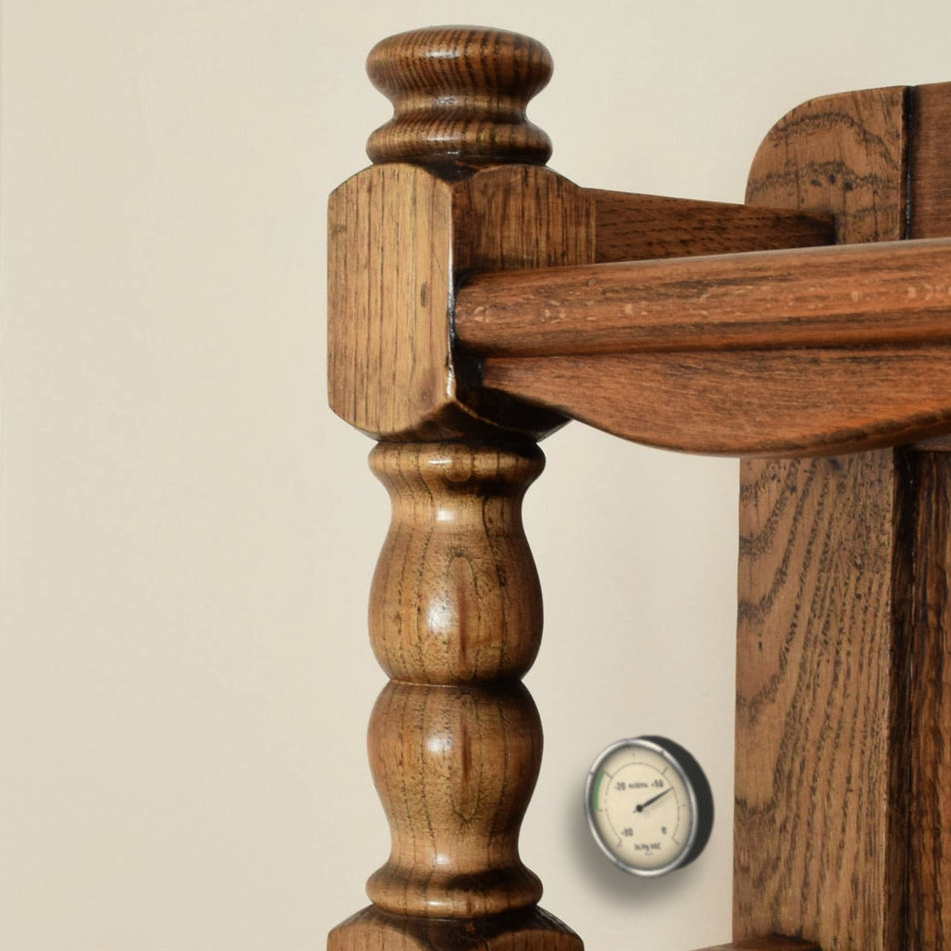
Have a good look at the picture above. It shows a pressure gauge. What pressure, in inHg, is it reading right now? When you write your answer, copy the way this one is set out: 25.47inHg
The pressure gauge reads -7.5inHg
